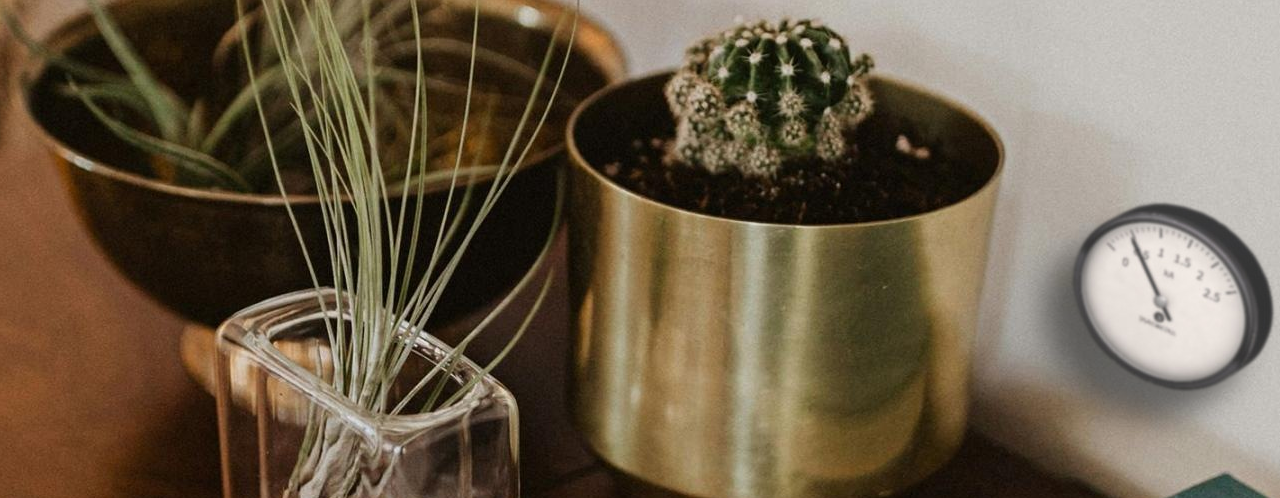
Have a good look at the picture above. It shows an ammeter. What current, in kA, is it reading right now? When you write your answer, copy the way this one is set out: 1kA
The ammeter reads 0.5kA
